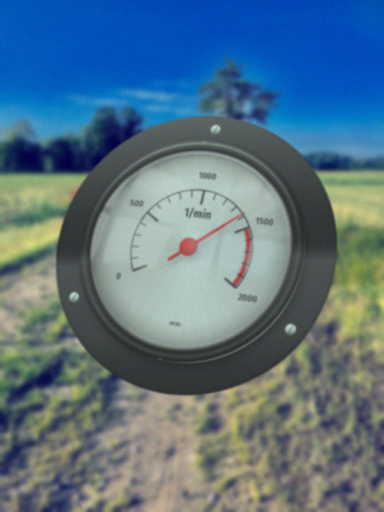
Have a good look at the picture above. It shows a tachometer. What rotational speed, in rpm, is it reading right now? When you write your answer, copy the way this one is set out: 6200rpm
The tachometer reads 1400rpm
